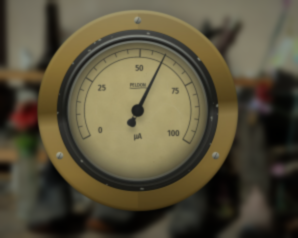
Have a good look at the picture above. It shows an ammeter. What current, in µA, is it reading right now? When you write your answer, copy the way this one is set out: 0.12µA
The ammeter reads 60µA
